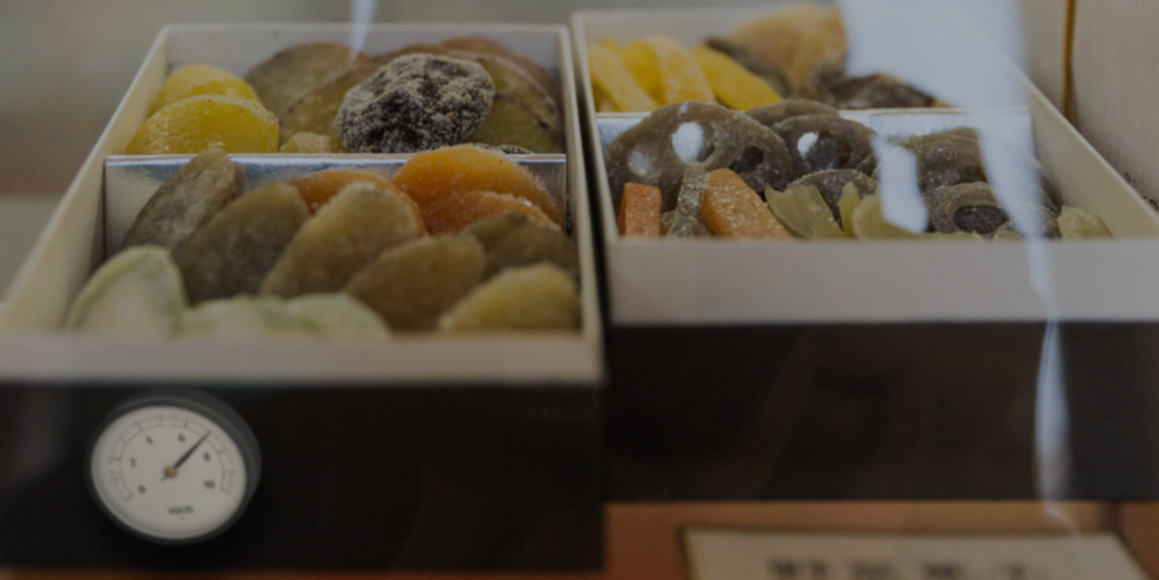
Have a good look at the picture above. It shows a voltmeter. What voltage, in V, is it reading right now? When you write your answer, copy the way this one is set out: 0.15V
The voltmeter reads 7V
